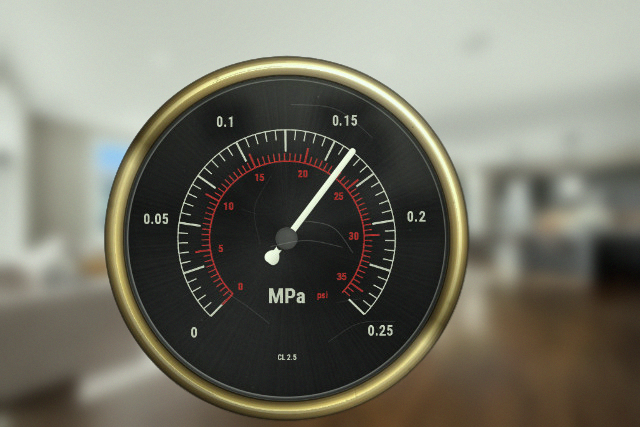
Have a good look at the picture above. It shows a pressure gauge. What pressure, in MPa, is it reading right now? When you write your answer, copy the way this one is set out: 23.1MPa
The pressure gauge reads 0.16MPa
